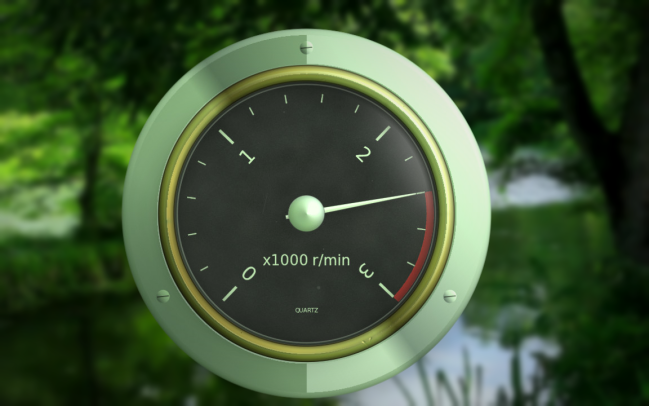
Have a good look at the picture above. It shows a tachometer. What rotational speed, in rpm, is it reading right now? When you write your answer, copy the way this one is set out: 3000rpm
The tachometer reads 2400rpm
